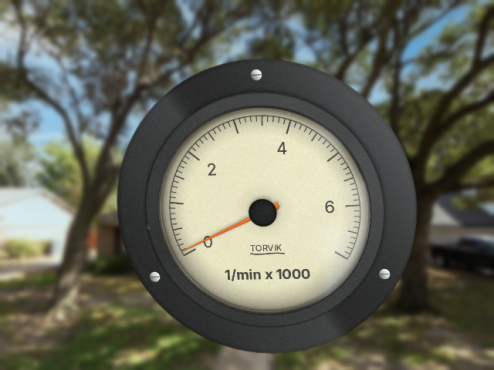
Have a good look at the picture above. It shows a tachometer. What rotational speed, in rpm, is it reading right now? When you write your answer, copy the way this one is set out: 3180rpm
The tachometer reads 100rpm
